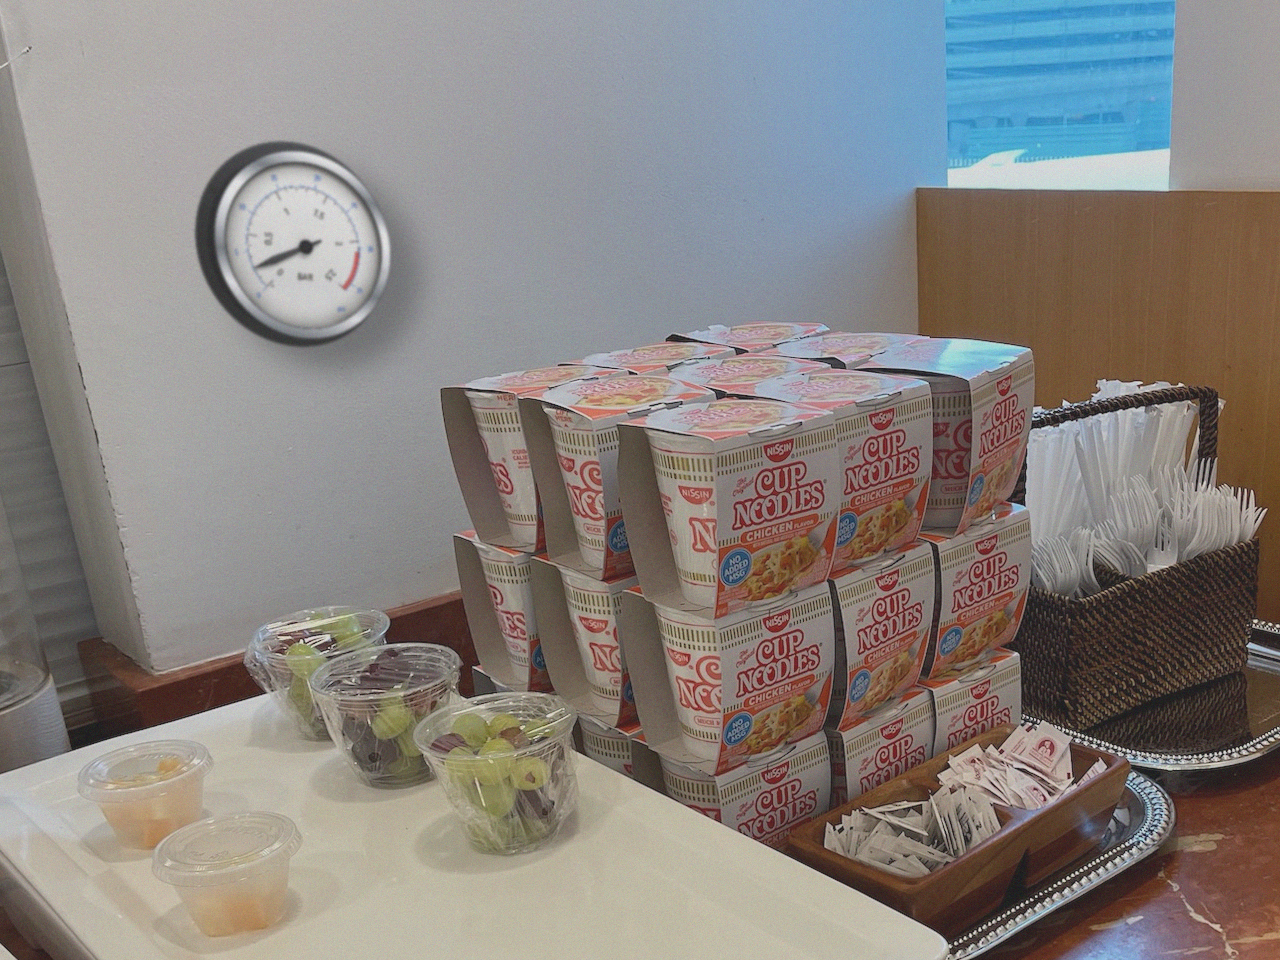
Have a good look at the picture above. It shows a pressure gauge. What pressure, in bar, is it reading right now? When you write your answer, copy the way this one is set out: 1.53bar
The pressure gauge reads 0.2bar
